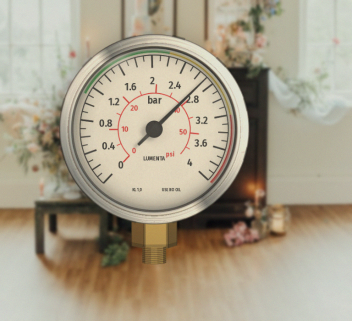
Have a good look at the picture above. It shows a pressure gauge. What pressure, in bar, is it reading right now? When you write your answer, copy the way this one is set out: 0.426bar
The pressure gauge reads 2.7bar
